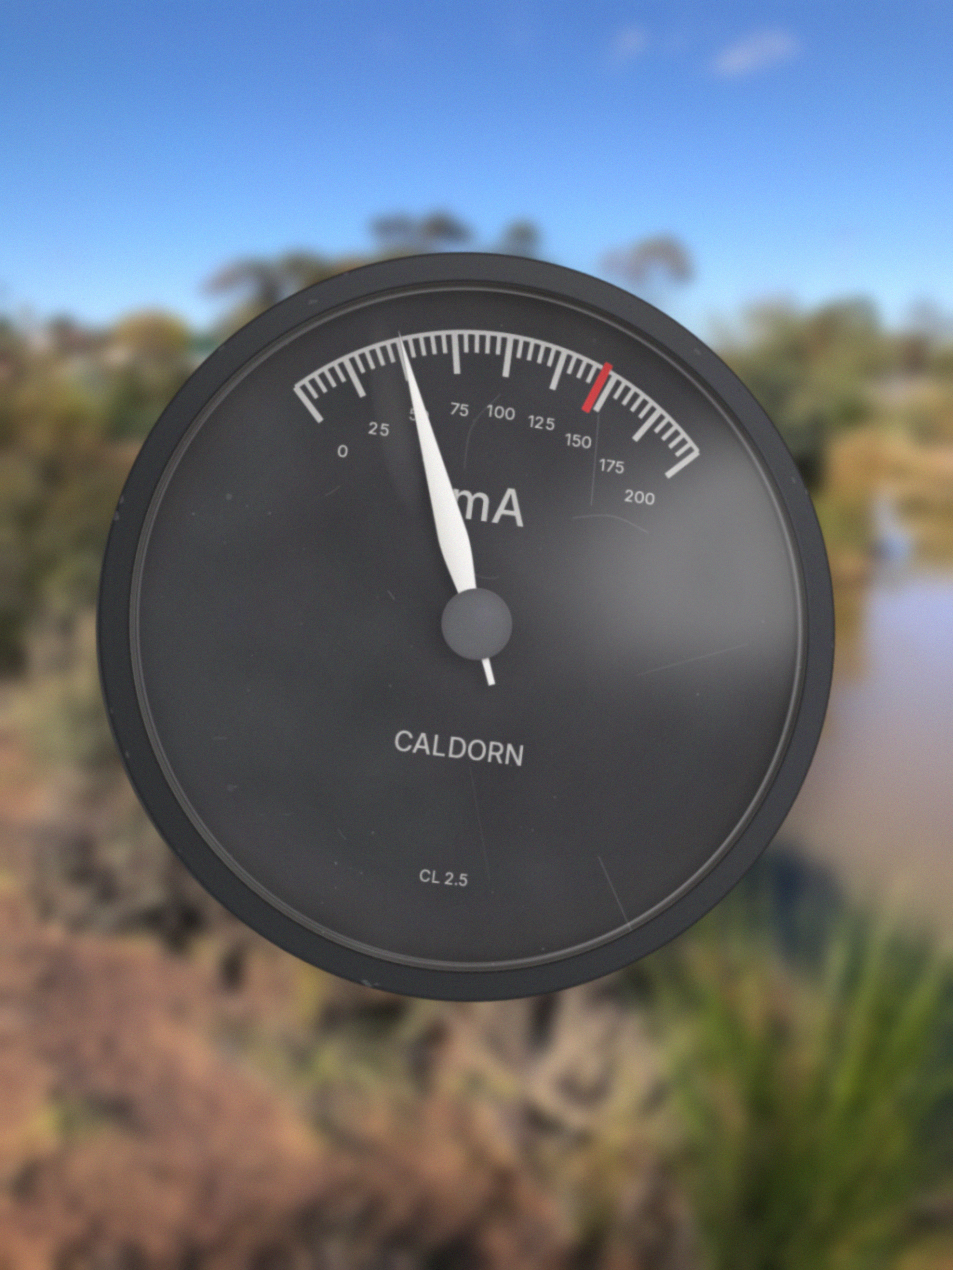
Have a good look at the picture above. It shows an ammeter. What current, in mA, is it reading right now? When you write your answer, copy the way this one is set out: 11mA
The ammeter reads 50mA
